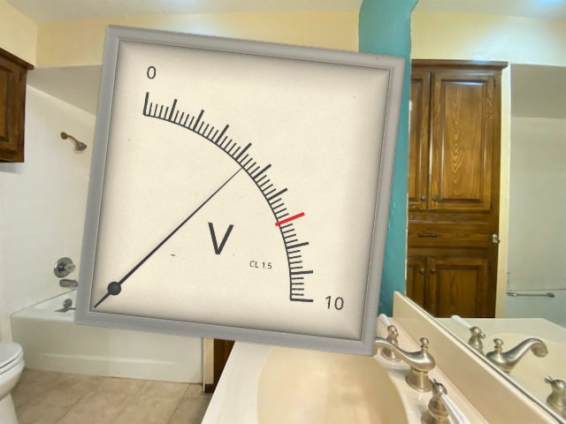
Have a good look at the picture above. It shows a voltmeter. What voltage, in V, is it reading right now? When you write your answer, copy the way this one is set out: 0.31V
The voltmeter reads 4.4V
